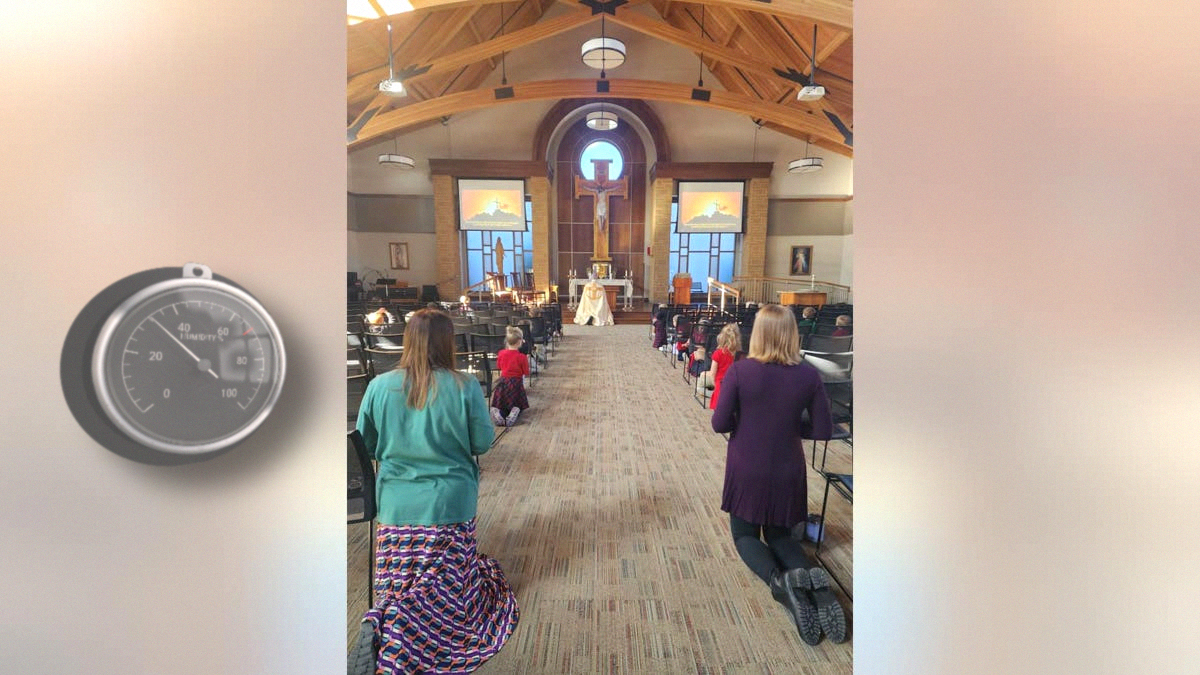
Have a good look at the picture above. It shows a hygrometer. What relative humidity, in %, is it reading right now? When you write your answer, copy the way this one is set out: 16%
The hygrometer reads 32%
